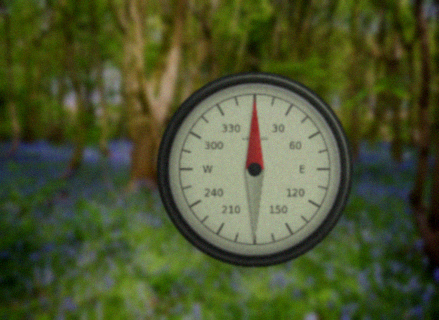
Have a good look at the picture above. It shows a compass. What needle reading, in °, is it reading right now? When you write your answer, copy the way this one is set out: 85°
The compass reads 0°
